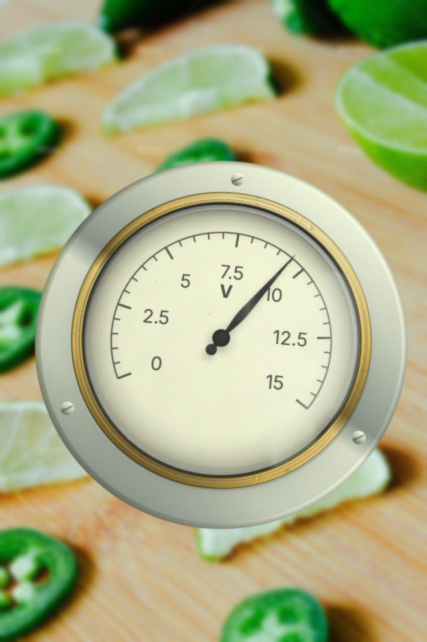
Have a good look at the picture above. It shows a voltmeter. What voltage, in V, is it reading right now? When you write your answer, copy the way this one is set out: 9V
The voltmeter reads 9.5V
